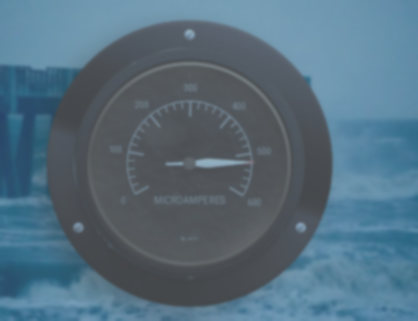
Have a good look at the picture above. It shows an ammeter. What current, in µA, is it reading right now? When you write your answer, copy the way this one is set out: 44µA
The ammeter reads 520µA
